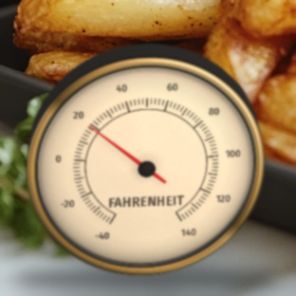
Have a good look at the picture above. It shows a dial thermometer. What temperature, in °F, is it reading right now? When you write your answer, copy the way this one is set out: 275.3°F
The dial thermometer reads 20°F
